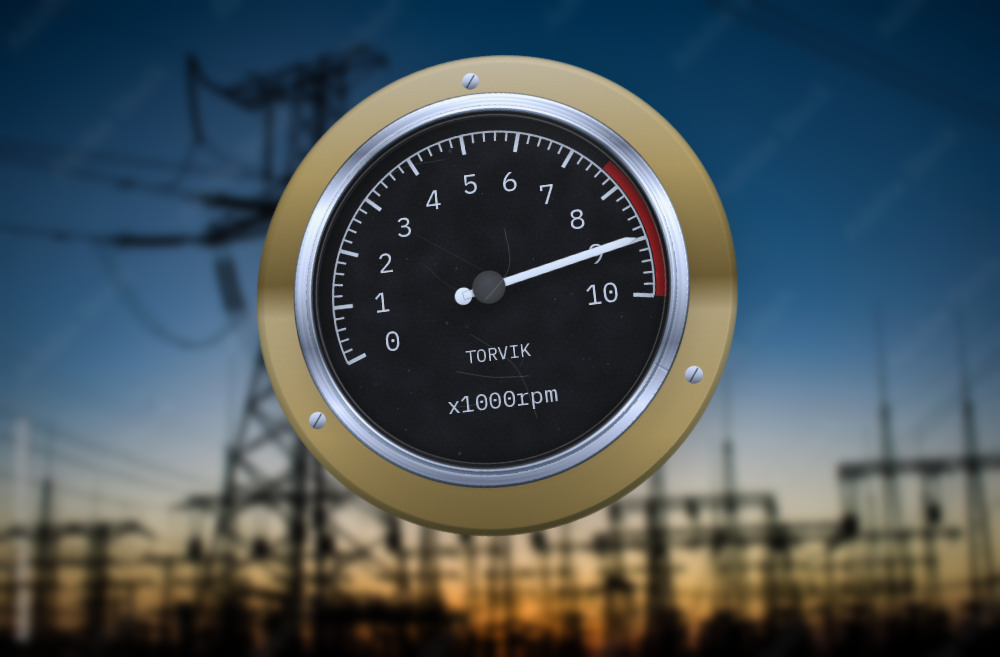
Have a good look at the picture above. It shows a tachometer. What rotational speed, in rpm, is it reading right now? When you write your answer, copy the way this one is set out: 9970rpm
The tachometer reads 9000rpm
